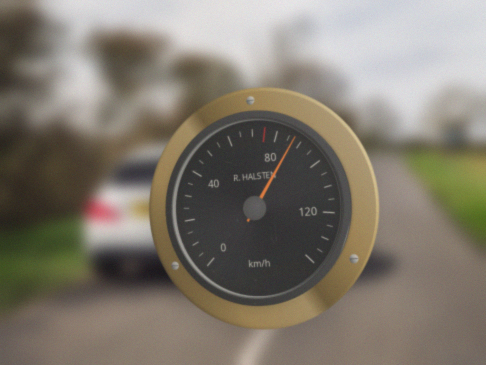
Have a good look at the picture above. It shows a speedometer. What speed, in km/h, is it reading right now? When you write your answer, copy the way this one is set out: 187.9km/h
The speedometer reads 87.5km/h
